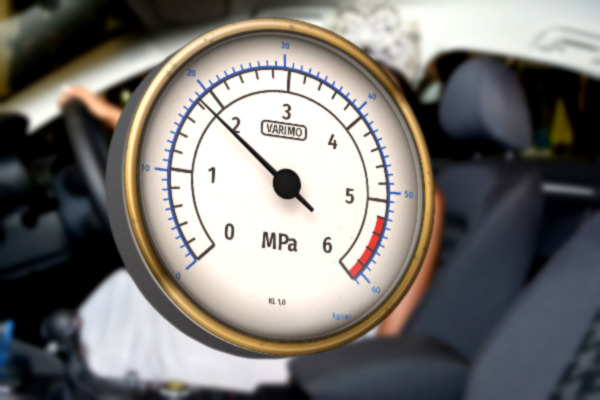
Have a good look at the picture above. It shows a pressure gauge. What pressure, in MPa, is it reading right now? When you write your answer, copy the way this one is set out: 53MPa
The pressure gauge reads 1.8MPa
